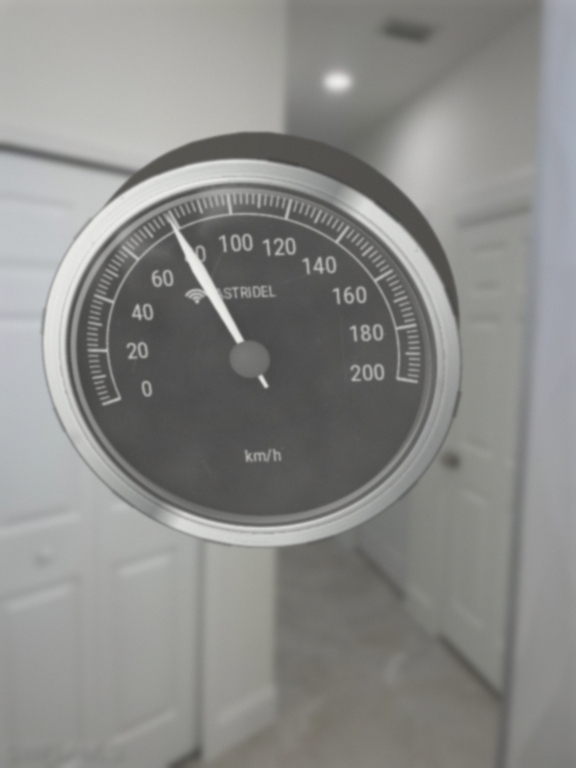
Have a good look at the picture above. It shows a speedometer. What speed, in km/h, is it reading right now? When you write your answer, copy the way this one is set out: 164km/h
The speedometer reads 80km/h
